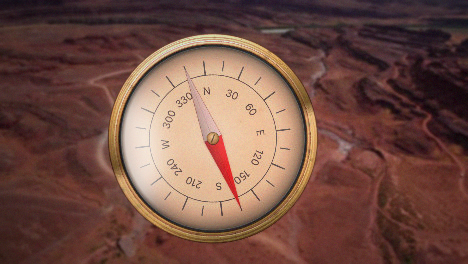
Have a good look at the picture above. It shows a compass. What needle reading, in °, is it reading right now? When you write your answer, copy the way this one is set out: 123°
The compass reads 165°
